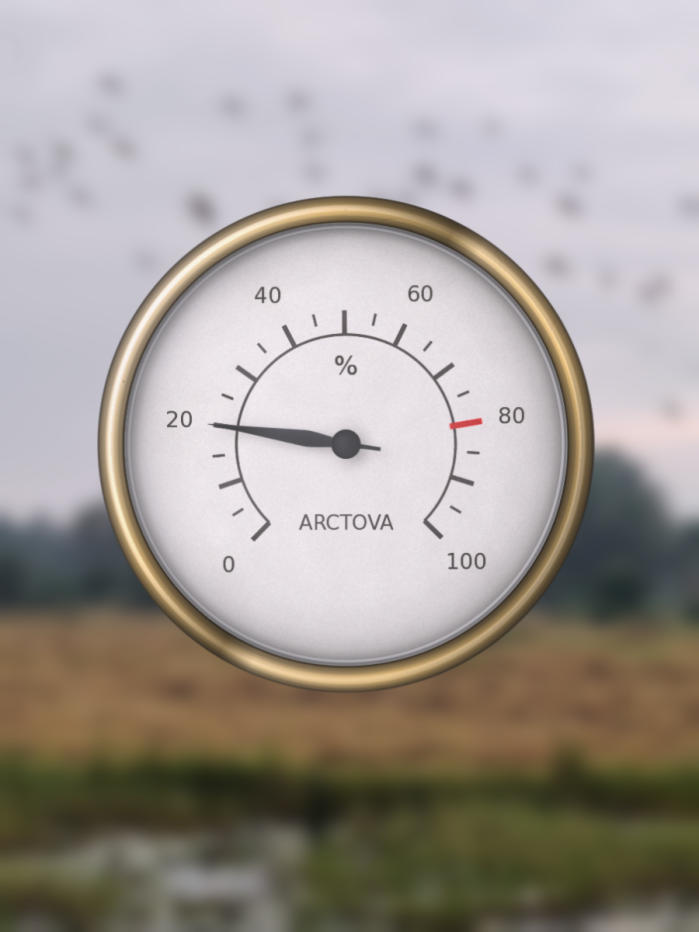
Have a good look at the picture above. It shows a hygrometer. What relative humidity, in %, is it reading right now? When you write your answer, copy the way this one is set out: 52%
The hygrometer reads 20%
